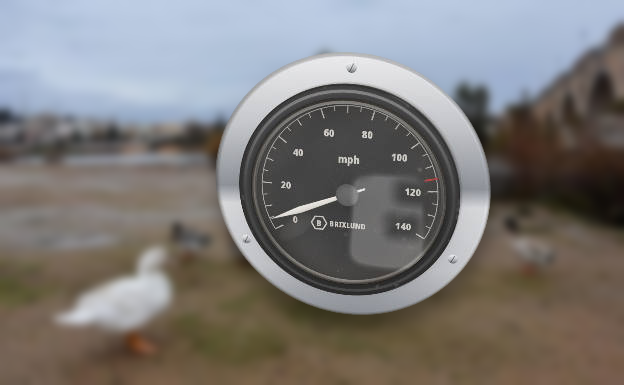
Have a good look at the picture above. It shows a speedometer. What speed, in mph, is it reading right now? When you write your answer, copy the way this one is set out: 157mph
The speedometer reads 5mph
